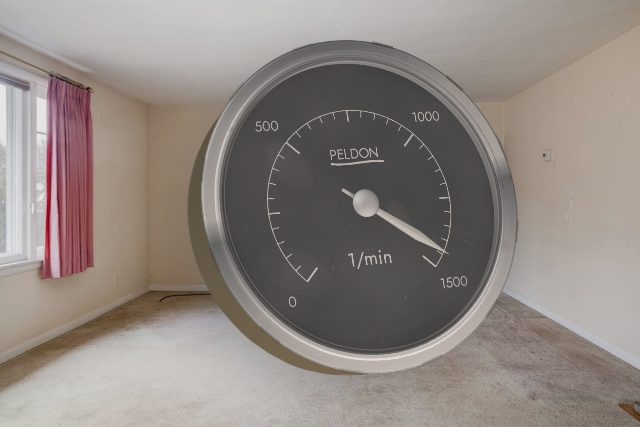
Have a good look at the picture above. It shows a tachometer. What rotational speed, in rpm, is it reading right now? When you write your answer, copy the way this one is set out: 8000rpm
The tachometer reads 1450rpm
